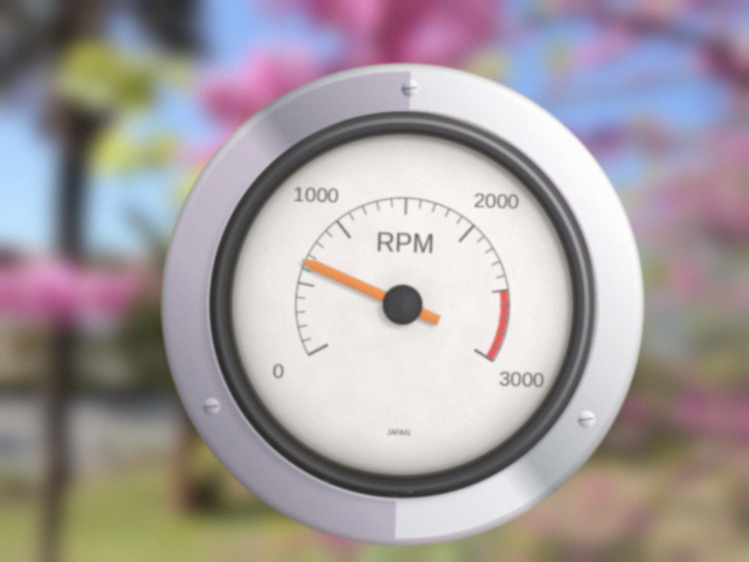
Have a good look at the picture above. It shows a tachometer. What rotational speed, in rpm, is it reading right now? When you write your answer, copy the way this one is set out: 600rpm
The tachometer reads 650rpm
